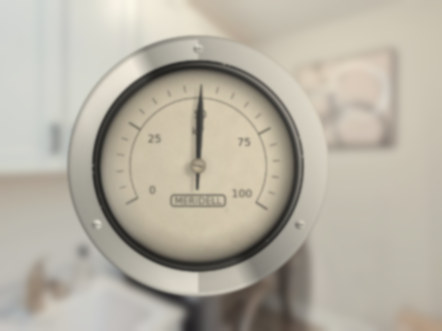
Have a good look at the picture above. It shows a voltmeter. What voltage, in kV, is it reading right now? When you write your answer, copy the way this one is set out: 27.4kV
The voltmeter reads 50kV
